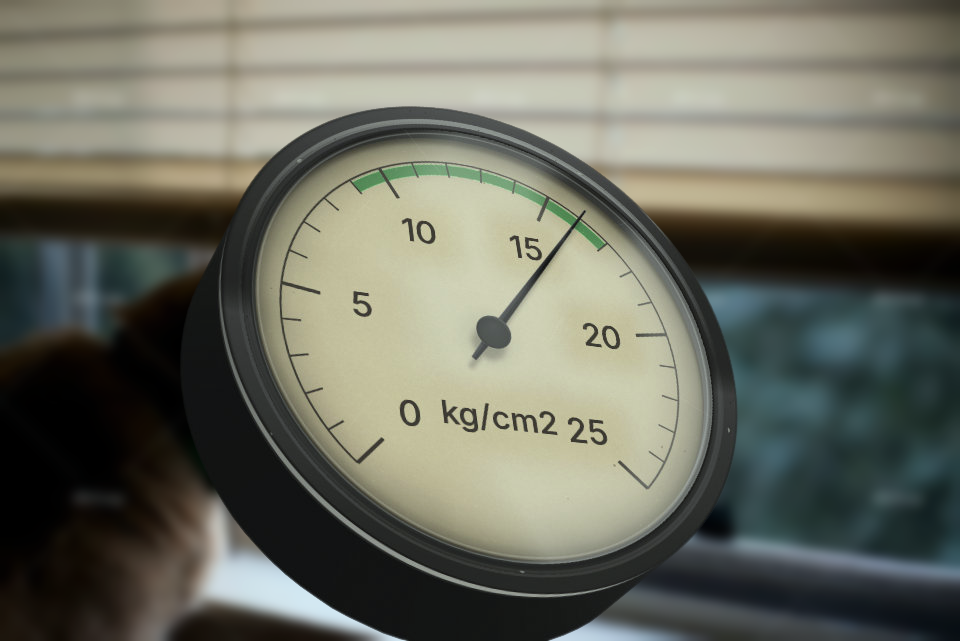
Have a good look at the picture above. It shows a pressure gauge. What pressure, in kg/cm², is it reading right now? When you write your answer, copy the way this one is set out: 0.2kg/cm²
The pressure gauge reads 16kg/cm²
